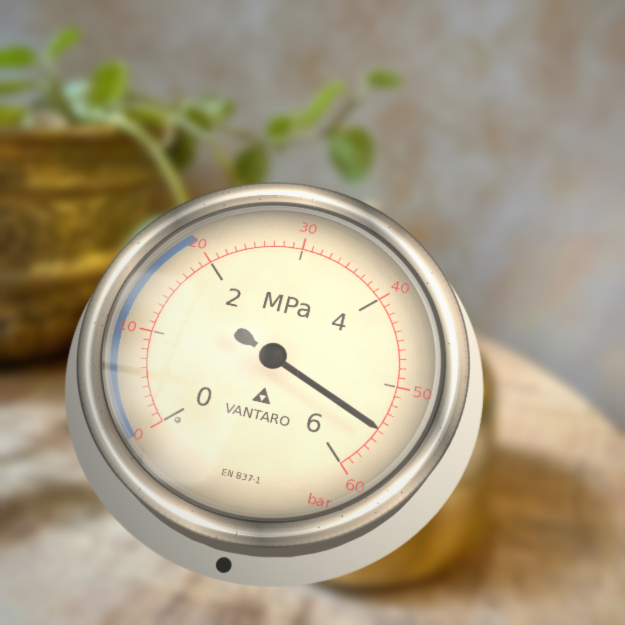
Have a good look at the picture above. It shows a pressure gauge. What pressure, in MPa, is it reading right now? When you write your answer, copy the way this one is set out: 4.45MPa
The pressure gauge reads 5.5MPa
